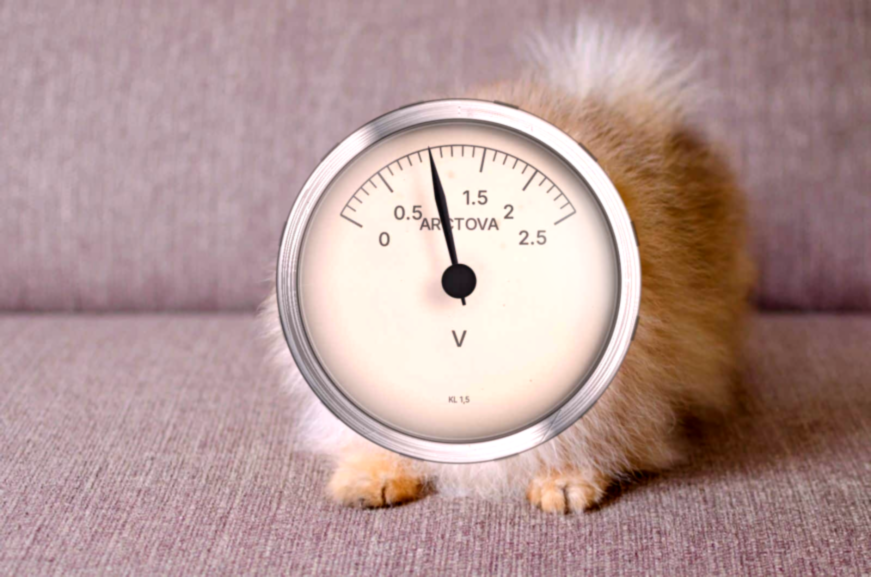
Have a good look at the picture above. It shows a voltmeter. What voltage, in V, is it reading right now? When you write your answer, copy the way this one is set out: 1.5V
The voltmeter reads 1V
